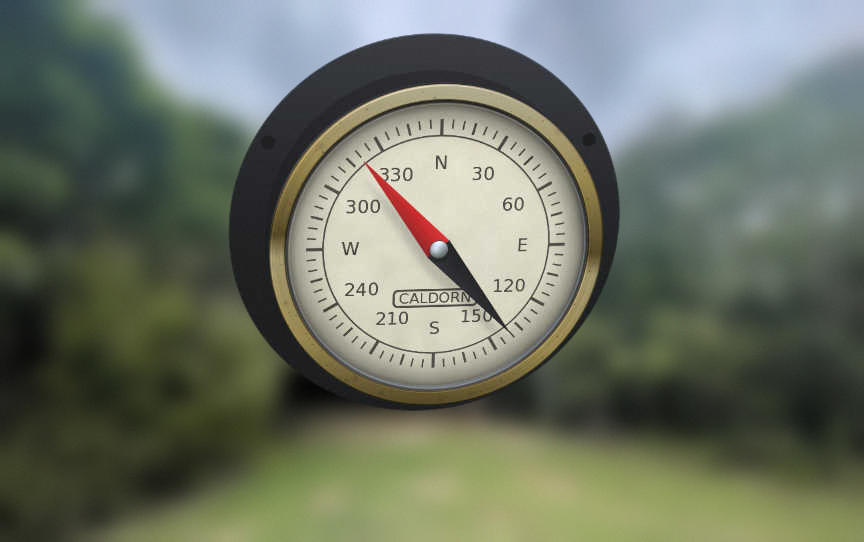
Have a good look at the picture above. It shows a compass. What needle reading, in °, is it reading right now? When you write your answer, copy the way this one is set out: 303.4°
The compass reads 320°
